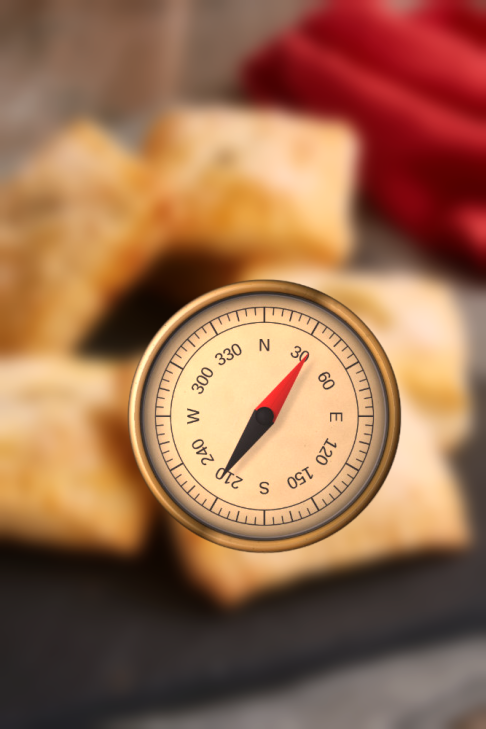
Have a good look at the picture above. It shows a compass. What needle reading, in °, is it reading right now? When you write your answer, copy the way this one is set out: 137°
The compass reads 35°
